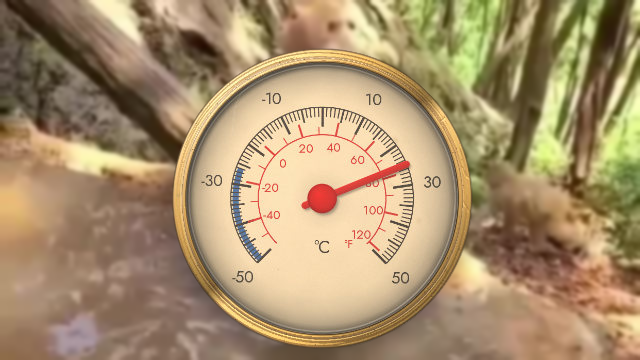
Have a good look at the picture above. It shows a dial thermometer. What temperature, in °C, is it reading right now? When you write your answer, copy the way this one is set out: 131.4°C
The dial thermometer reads 25°C
